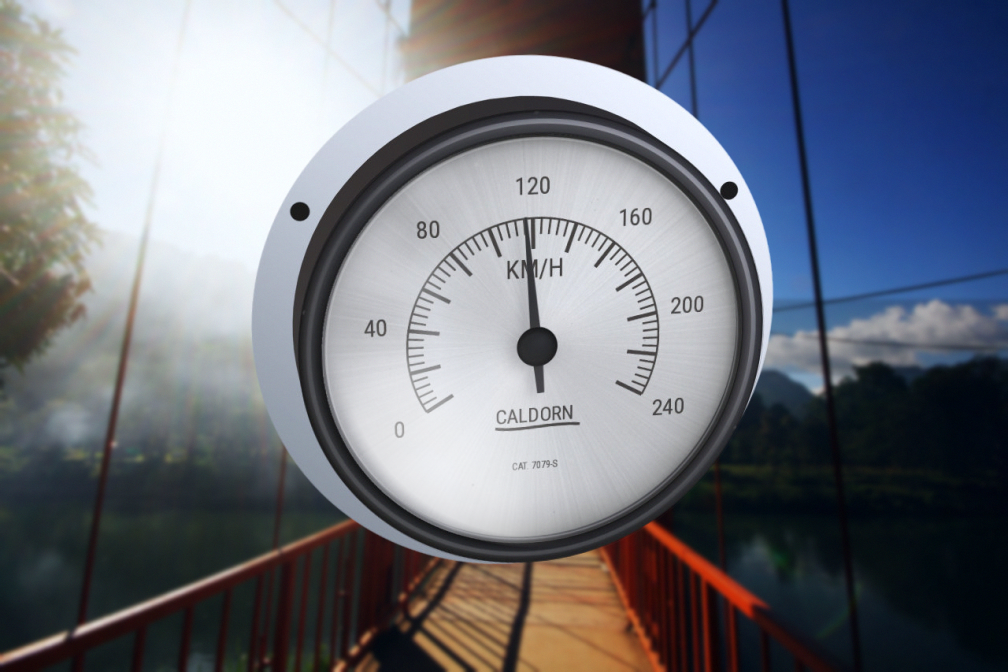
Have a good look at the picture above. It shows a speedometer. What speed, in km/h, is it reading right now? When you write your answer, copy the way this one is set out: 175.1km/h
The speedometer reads 116km/h
